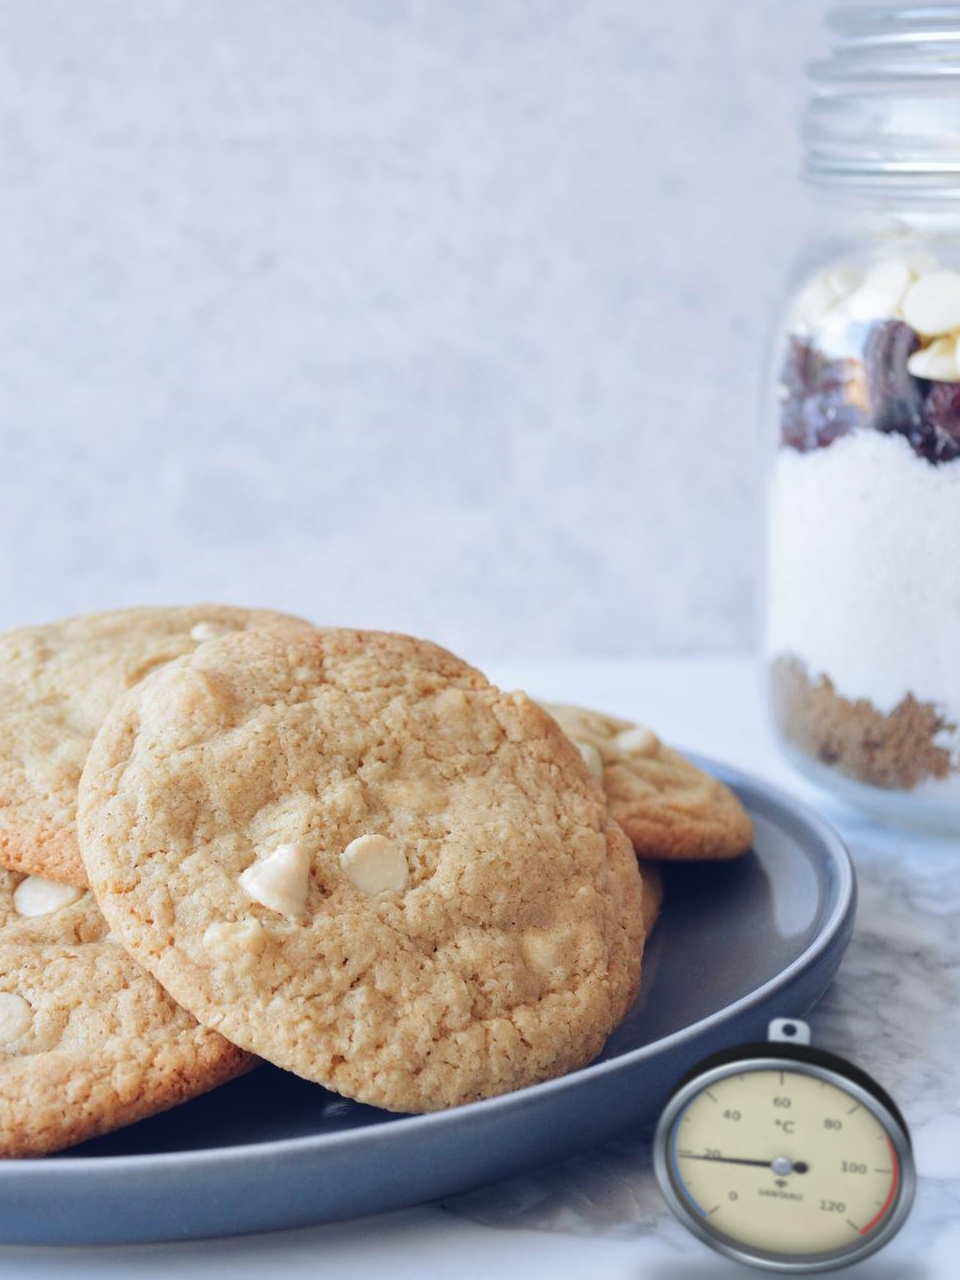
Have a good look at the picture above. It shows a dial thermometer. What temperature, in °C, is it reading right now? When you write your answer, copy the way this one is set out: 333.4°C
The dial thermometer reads 20°C
